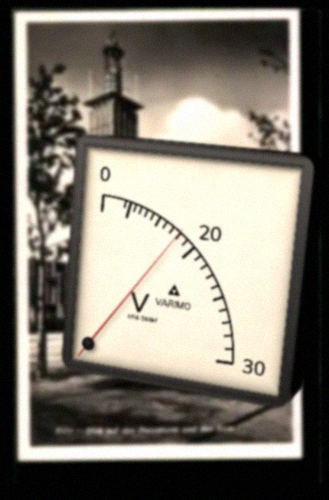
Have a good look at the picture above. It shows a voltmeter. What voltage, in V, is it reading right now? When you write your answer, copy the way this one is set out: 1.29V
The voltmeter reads 18V
